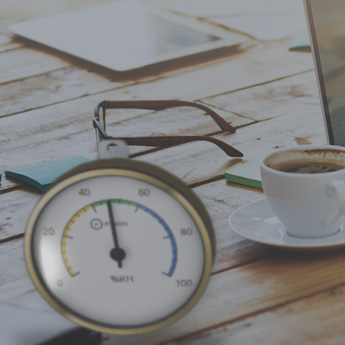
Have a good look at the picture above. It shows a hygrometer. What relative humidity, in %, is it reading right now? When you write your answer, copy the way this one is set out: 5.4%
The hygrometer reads 48%
